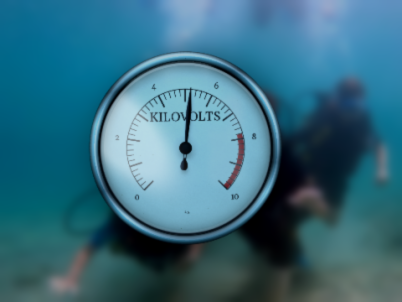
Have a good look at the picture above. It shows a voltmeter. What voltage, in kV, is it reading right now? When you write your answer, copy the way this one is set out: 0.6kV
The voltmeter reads 5.2kV
